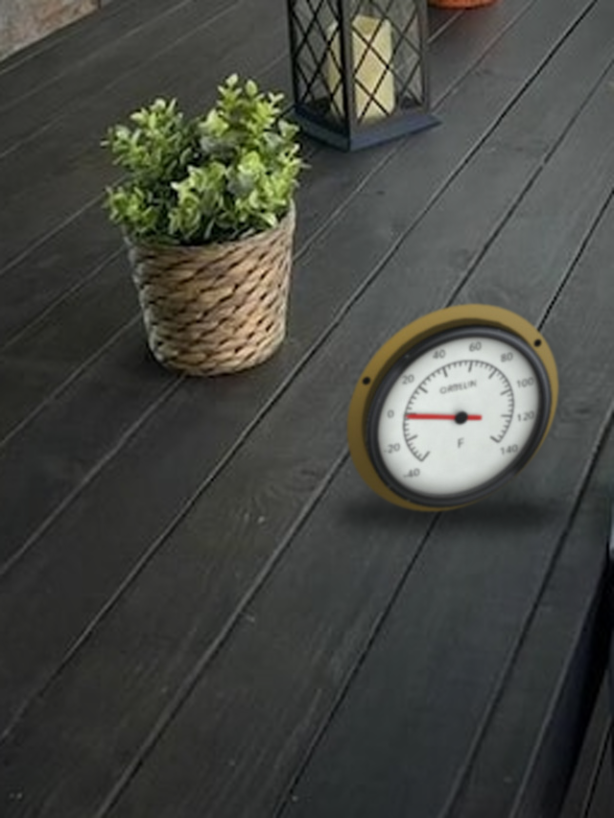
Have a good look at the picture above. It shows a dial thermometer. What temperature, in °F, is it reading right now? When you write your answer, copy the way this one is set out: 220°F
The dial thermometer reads 0°F
